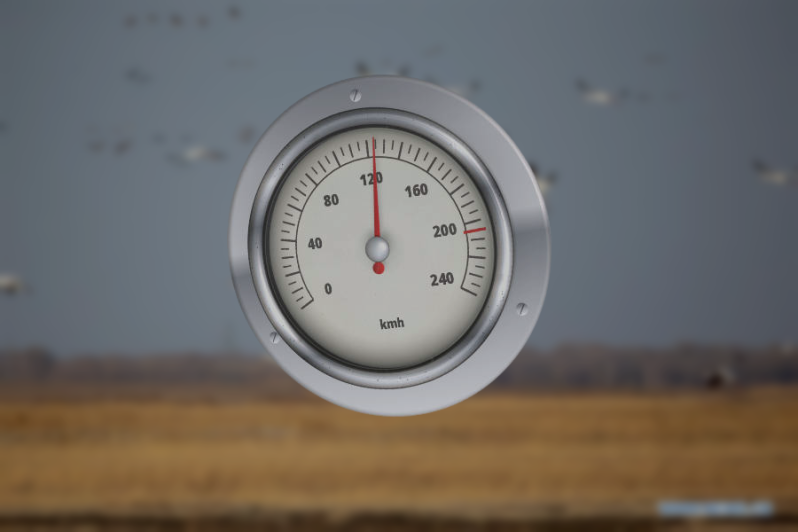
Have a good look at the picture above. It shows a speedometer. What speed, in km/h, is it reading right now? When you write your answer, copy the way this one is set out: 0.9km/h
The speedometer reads 125km/h
